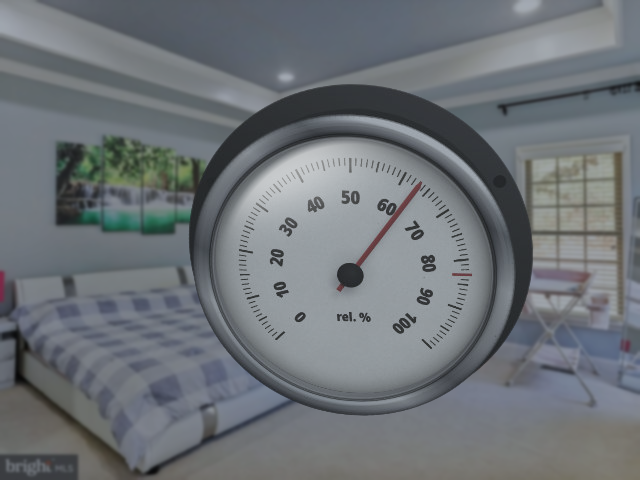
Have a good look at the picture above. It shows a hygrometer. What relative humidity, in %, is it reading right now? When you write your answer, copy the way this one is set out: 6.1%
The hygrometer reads 63%
